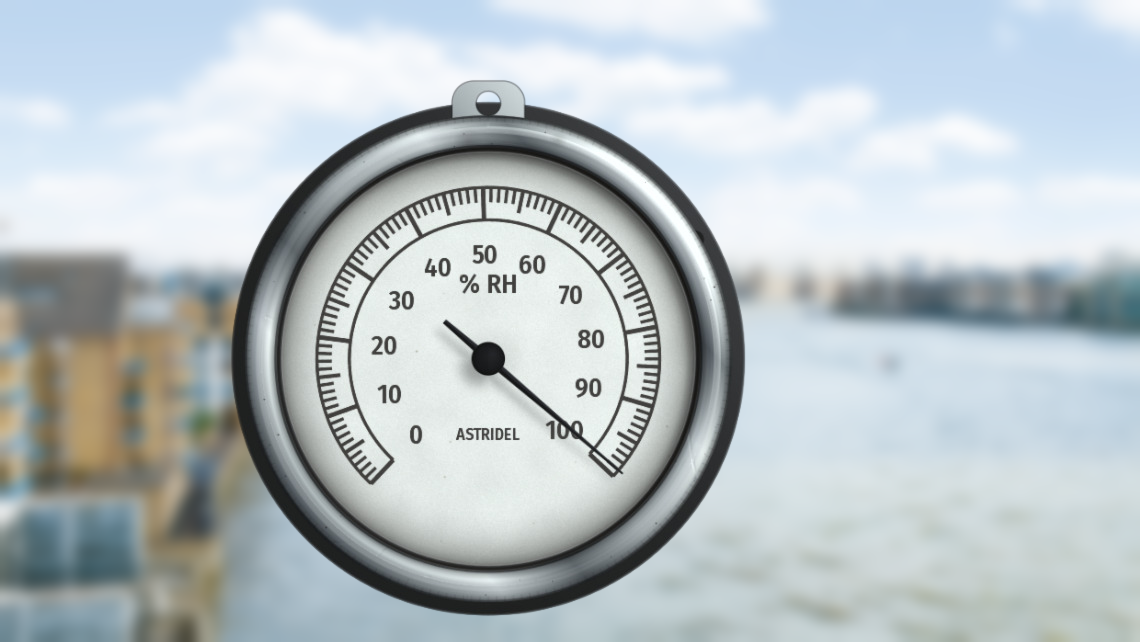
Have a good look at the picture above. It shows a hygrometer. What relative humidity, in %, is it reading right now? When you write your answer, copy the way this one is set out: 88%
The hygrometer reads 99%
